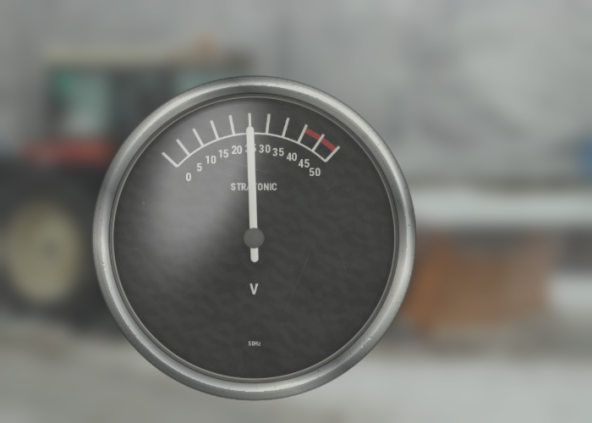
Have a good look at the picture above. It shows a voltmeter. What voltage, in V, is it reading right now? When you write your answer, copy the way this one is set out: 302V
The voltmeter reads 25V
